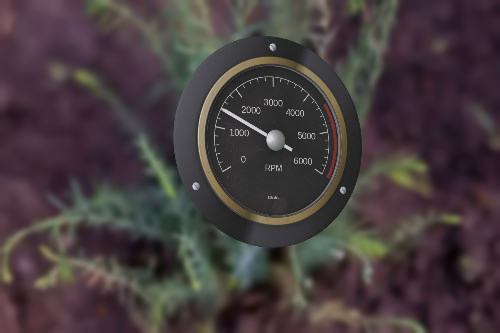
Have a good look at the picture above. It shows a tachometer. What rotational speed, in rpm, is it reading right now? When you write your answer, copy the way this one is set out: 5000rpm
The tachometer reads 1400rpm
